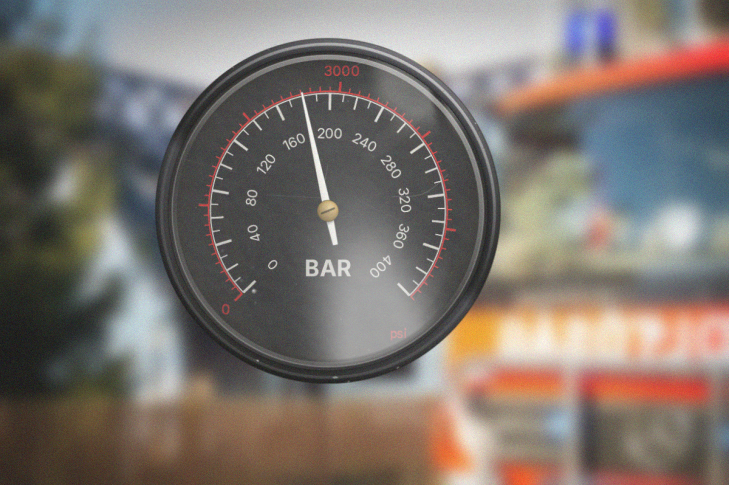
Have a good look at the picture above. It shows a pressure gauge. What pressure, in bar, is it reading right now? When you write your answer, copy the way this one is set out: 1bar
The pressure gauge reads 180bar
